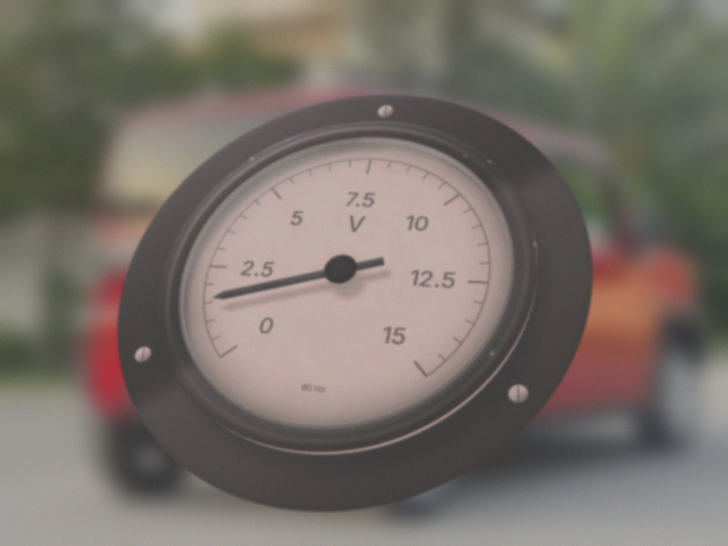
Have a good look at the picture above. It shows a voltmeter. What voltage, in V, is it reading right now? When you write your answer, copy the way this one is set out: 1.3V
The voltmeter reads 1.5V
